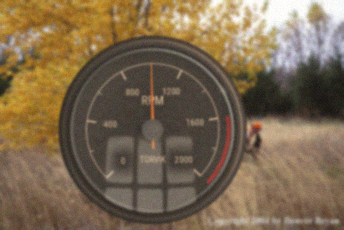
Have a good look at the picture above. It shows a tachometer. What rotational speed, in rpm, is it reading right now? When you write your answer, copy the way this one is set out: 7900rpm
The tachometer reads 1000rpm
